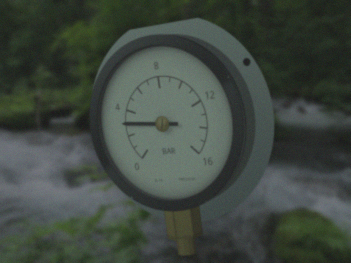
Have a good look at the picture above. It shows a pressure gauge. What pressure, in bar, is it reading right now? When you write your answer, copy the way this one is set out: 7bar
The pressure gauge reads 3bar
